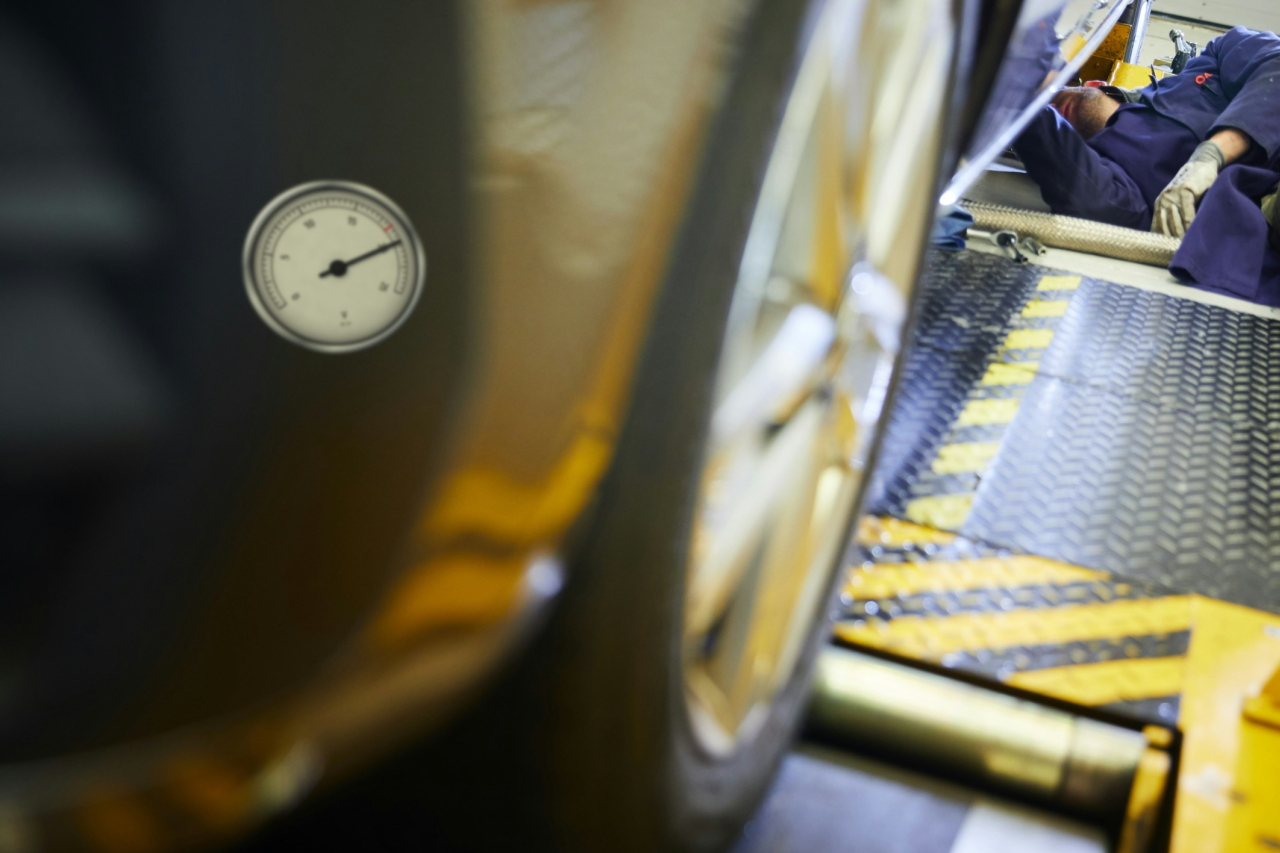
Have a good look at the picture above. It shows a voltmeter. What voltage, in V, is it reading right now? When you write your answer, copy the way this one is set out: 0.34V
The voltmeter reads 20V
